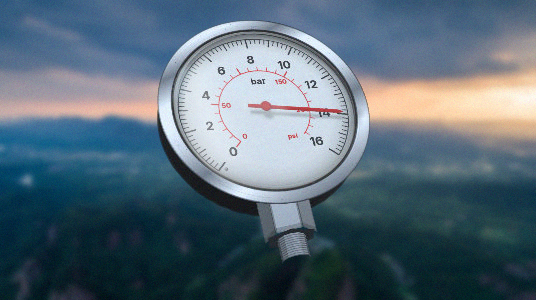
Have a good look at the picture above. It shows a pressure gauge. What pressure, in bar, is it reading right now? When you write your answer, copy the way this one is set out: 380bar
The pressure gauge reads 14bar
